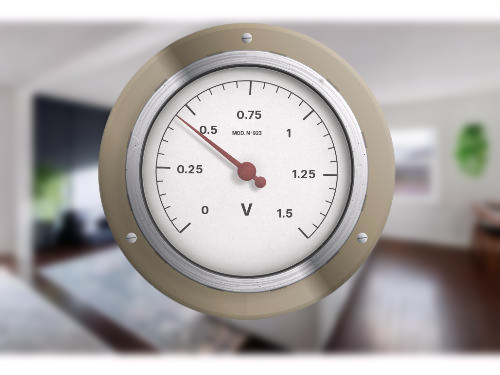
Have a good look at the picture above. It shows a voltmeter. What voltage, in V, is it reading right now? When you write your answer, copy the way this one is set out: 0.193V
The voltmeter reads 0.45V
